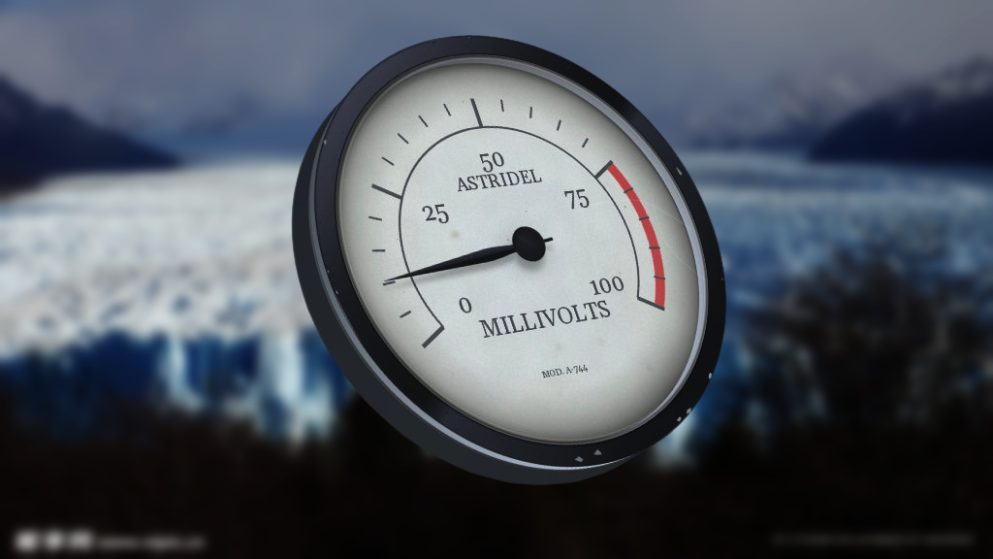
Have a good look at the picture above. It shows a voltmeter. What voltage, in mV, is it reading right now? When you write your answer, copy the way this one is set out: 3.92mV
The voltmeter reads 10mV
